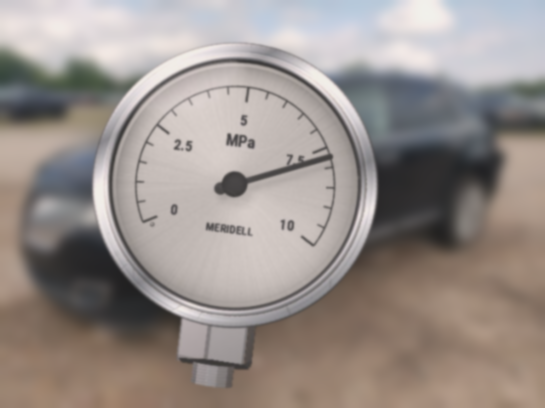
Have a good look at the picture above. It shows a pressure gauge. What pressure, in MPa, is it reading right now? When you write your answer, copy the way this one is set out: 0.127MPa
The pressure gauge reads 7.75MPa
